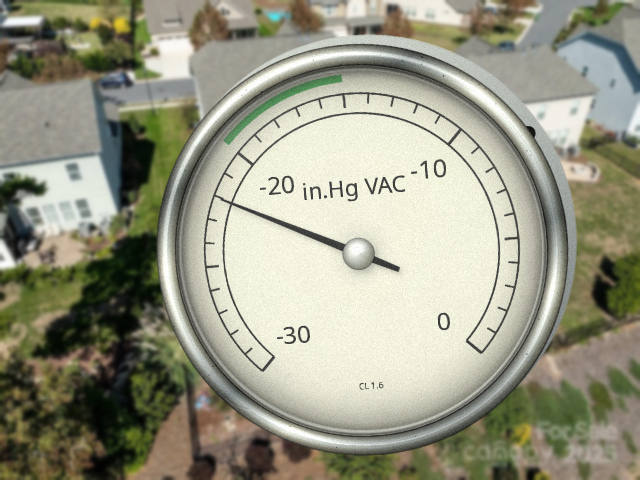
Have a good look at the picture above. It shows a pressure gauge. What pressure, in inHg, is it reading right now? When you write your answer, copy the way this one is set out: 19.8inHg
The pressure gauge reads -22inHg
